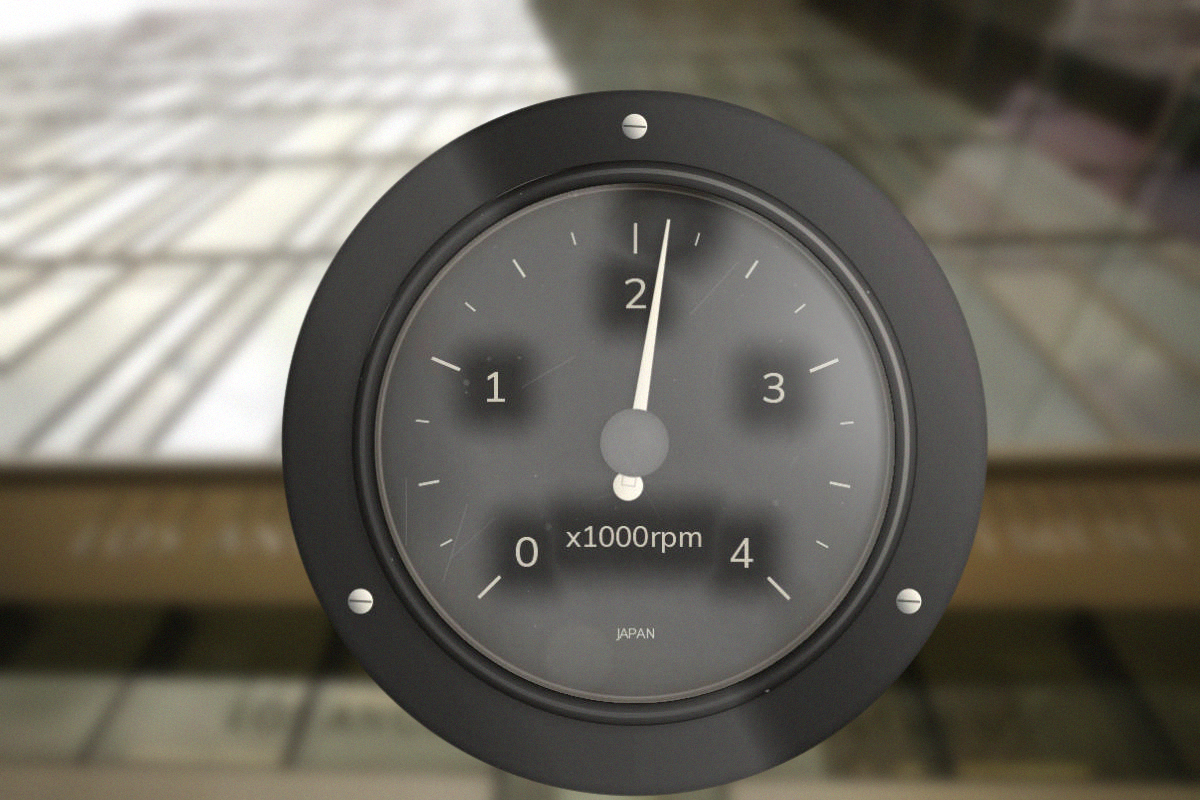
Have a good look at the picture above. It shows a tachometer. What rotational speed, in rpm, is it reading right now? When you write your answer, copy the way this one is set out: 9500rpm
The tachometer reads 2125rpm
